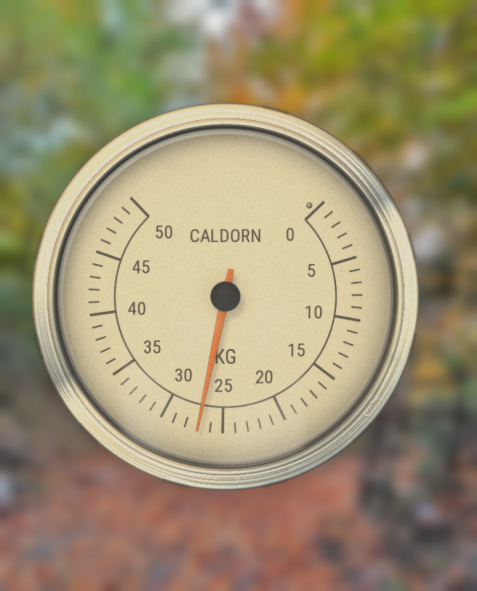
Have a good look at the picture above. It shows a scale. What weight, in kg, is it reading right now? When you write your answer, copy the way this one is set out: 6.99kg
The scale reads 27kg
